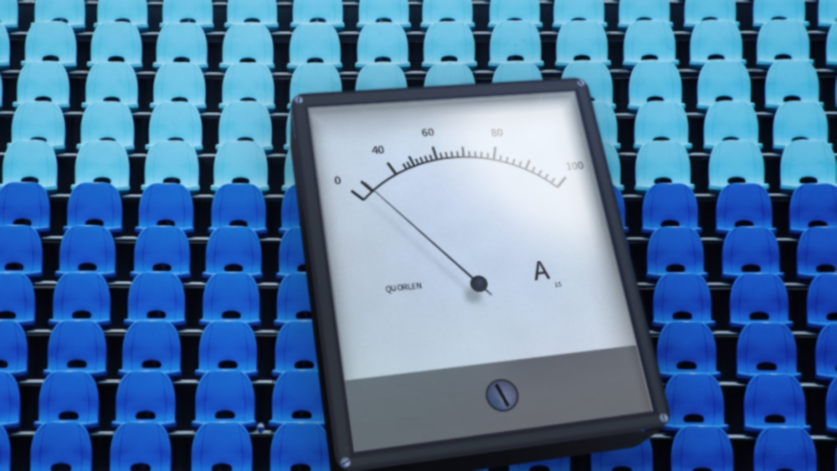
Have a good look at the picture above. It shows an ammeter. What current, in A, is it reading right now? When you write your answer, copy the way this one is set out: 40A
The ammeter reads 20A
